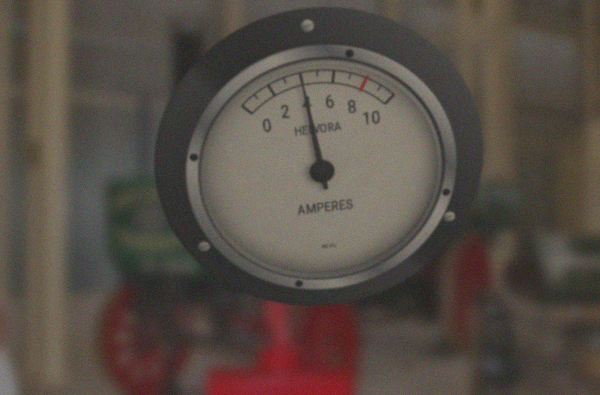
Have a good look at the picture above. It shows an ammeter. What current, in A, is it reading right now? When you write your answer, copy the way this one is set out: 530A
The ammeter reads 4A
